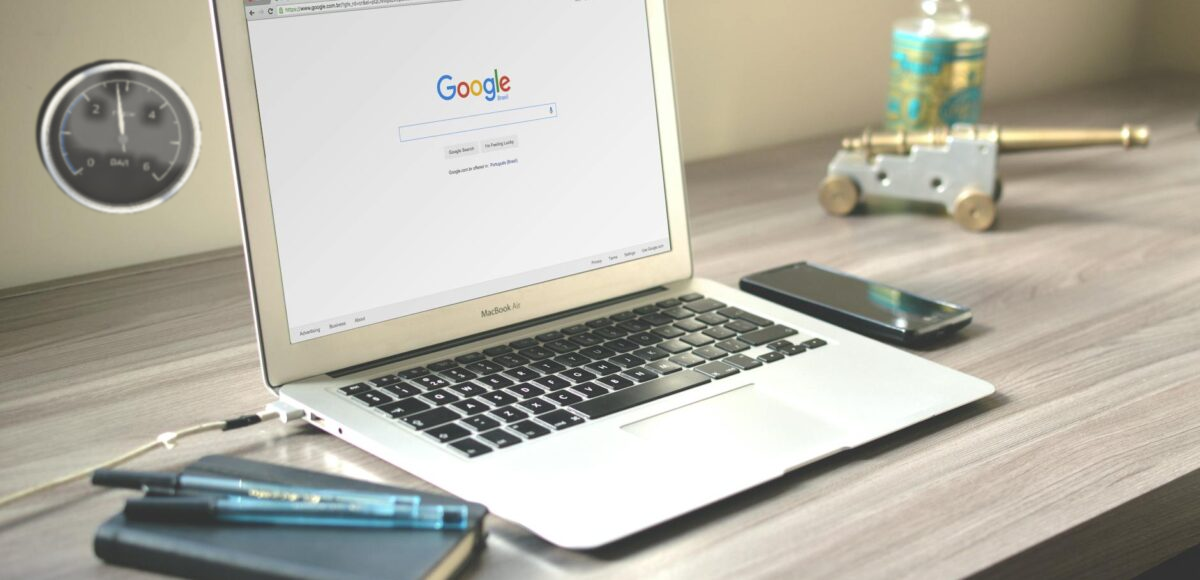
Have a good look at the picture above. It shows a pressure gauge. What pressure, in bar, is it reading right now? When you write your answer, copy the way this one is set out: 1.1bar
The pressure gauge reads 2.75bar
